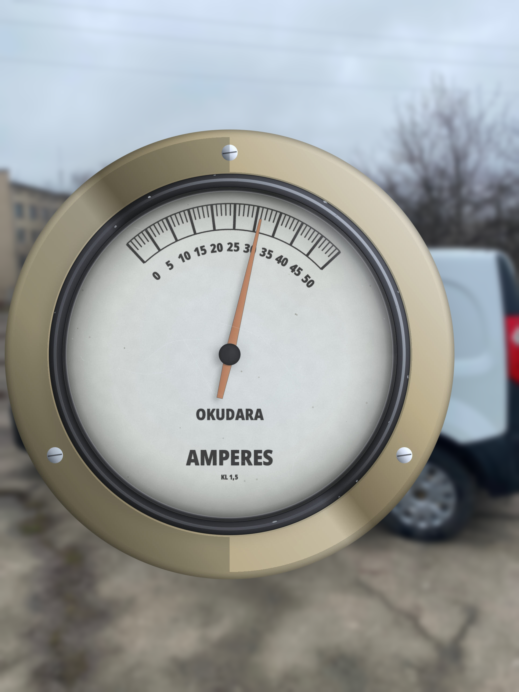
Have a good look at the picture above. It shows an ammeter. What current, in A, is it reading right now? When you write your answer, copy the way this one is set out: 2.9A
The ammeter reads 31A
